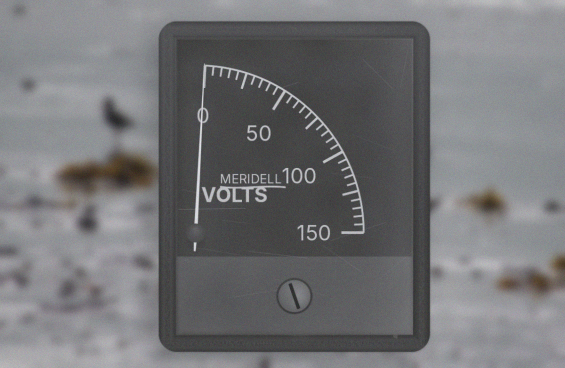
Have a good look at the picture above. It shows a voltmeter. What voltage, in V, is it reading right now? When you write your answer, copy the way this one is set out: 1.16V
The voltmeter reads 0V
